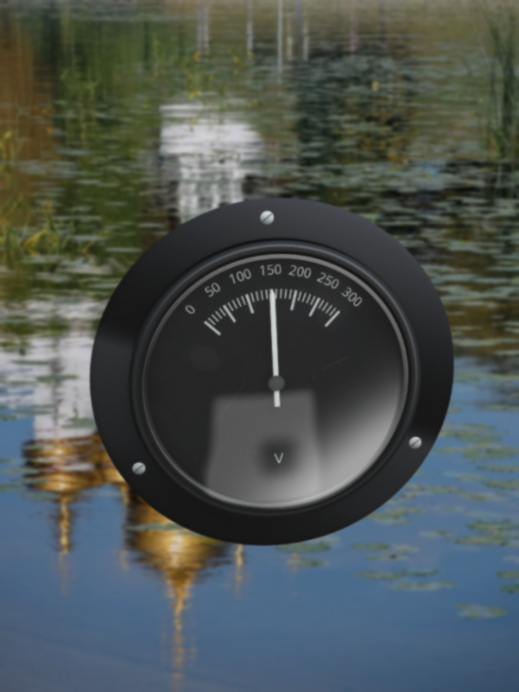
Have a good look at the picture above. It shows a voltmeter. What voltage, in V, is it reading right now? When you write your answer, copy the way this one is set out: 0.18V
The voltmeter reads 150V
